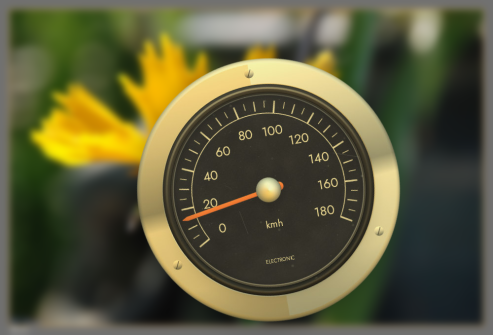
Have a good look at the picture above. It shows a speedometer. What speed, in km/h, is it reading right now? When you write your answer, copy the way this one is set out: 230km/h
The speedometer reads 15km/h
